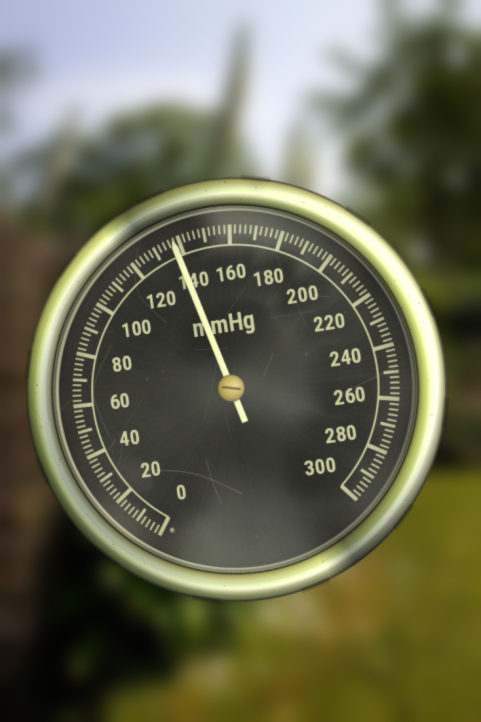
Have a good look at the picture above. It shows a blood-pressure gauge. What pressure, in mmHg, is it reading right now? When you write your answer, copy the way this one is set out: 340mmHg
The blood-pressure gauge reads 138mmHg
